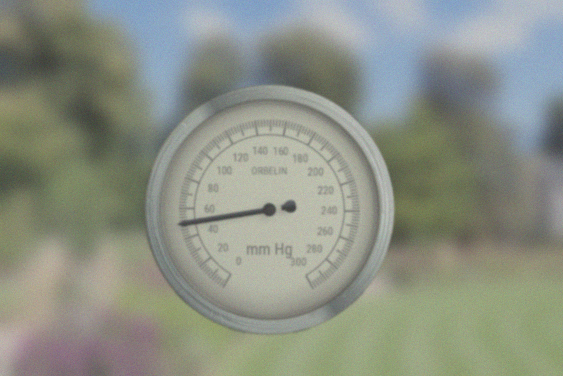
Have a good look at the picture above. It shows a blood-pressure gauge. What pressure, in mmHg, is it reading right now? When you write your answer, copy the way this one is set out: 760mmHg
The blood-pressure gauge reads 50mmHg
